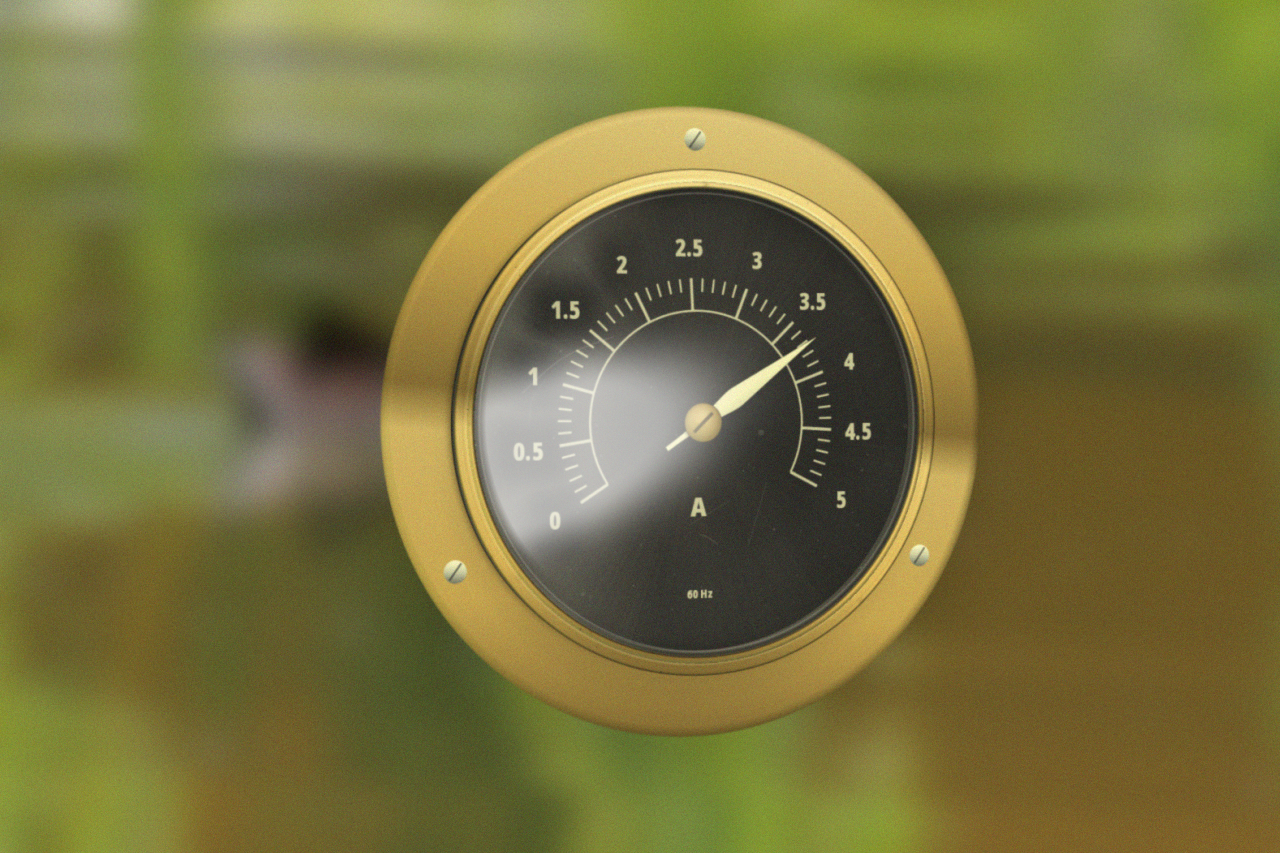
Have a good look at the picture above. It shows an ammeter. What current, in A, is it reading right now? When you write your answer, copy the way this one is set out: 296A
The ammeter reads 3.7A
